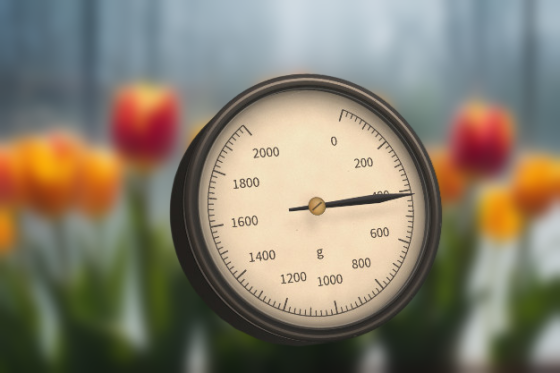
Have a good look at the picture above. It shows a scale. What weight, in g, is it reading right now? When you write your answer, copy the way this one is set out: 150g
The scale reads 420g
